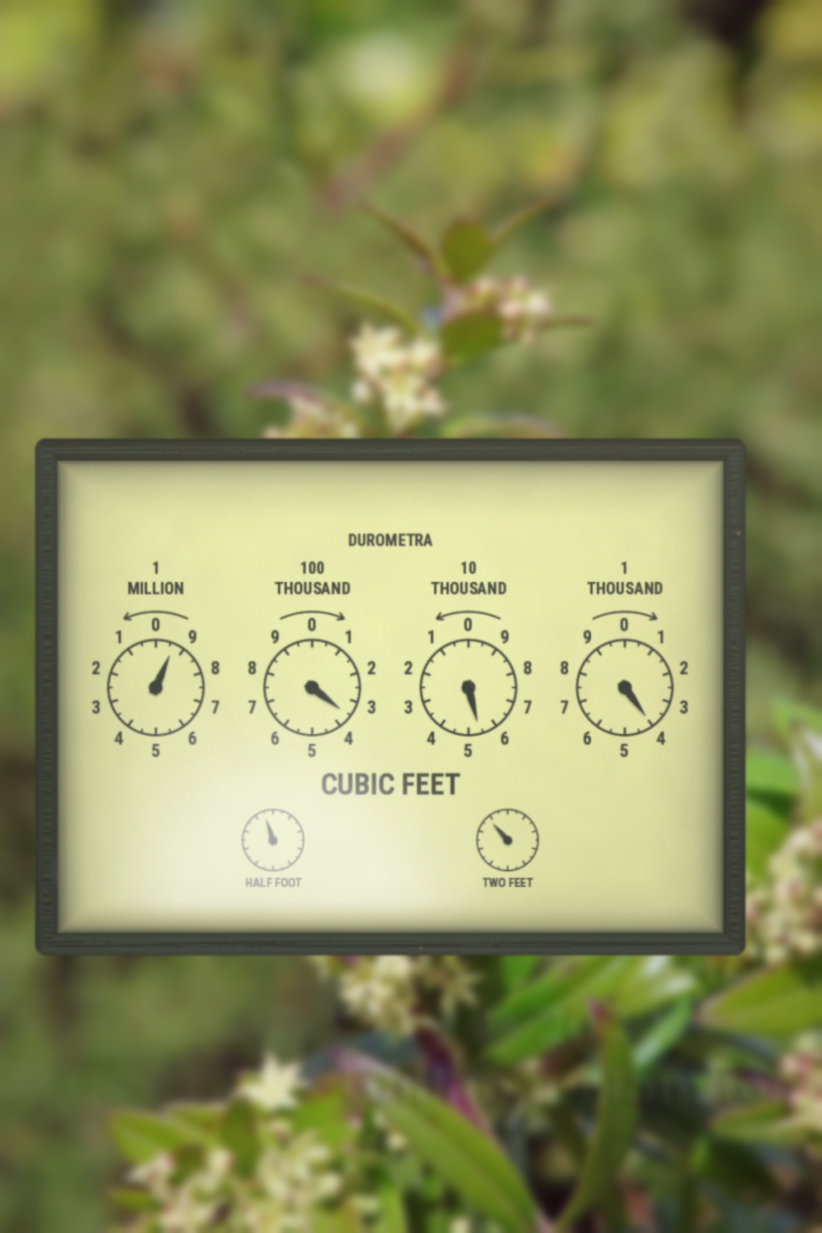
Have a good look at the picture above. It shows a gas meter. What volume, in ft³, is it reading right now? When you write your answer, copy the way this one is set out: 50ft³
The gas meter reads 935400ft³
